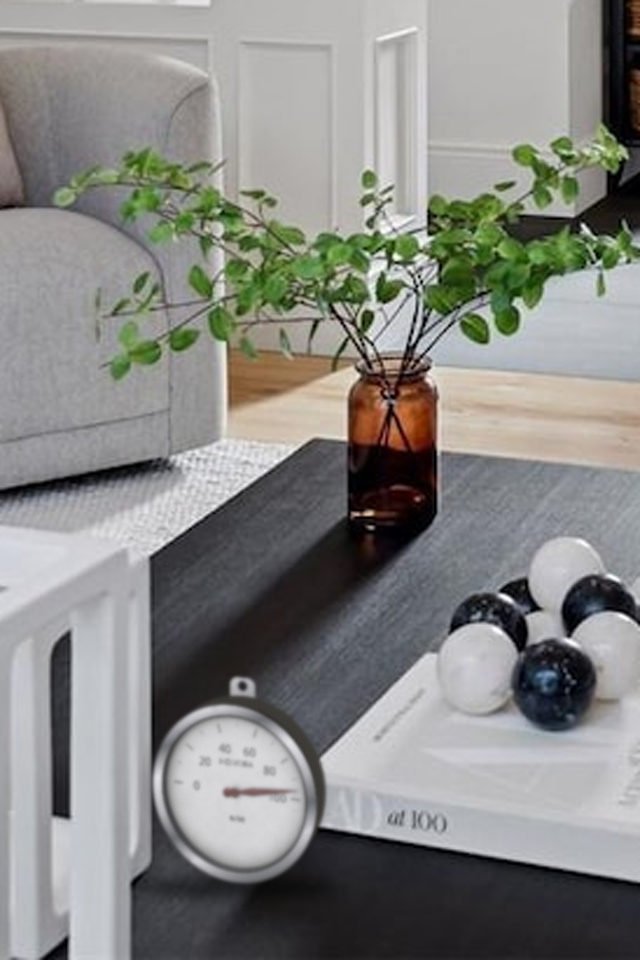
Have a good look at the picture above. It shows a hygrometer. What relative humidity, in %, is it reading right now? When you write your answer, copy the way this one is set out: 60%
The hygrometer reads 95%
